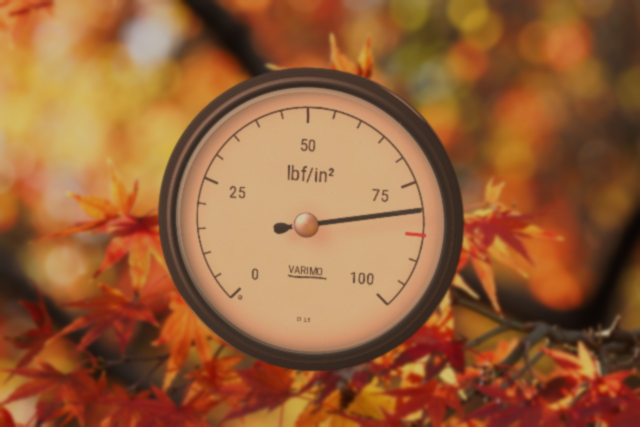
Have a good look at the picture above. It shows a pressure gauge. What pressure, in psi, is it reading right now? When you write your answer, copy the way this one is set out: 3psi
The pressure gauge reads 80psi
